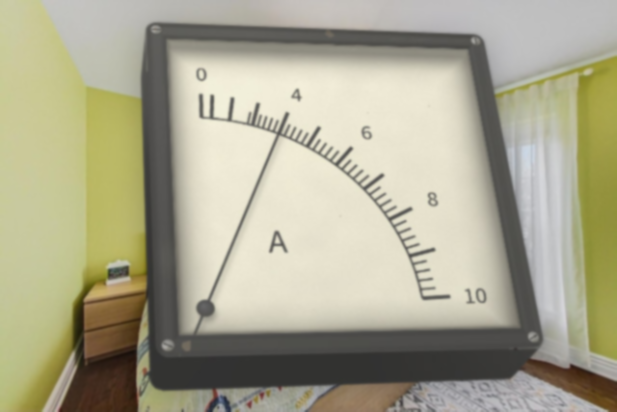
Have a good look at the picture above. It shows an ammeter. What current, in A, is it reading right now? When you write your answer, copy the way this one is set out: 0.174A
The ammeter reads 4A
